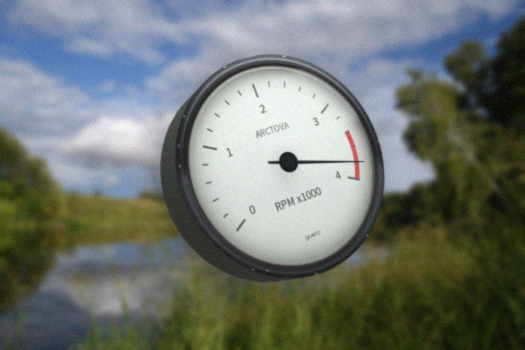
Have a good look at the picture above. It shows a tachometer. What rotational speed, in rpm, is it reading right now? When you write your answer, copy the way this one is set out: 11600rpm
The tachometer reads 3800rpm
